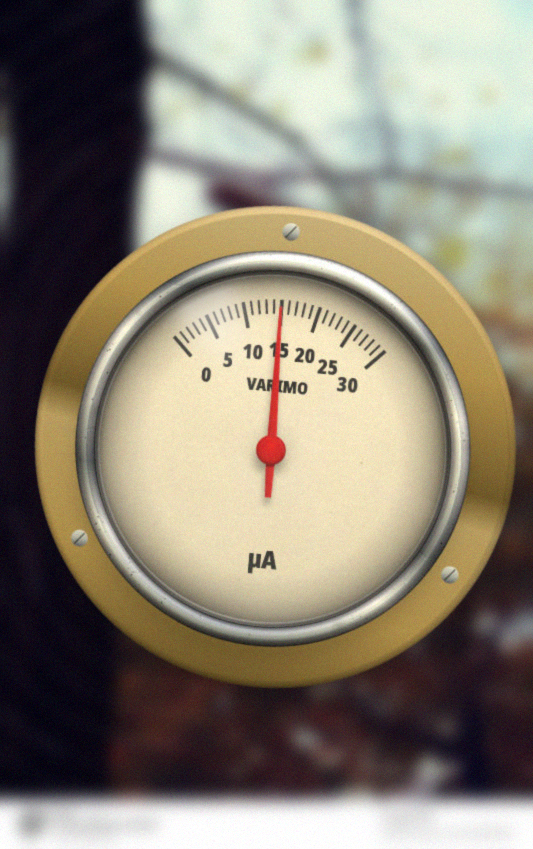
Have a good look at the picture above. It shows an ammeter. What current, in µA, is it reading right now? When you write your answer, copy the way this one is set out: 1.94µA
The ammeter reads 15µA
